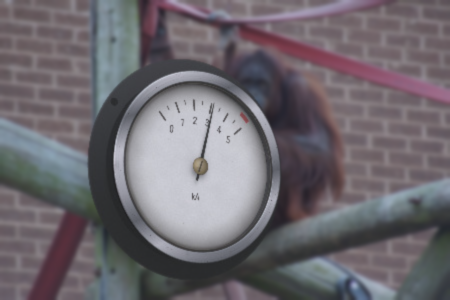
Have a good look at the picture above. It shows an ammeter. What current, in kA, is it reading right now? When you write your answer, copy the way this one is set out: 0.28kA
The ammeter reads 3kA
